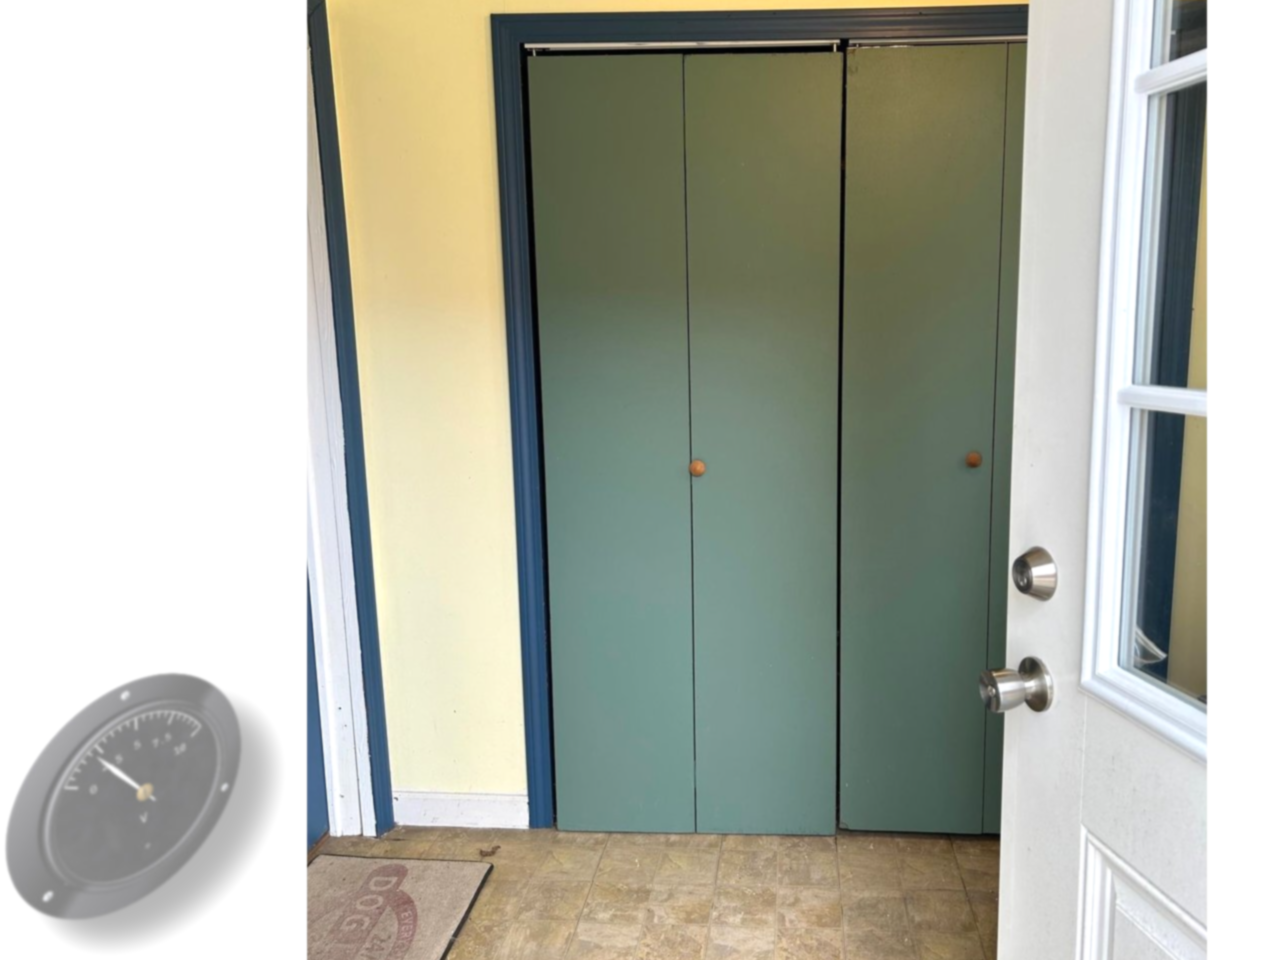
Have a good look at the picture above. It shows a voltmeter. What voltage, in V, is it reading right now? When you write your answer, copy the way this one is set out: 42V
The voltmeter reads 2V
